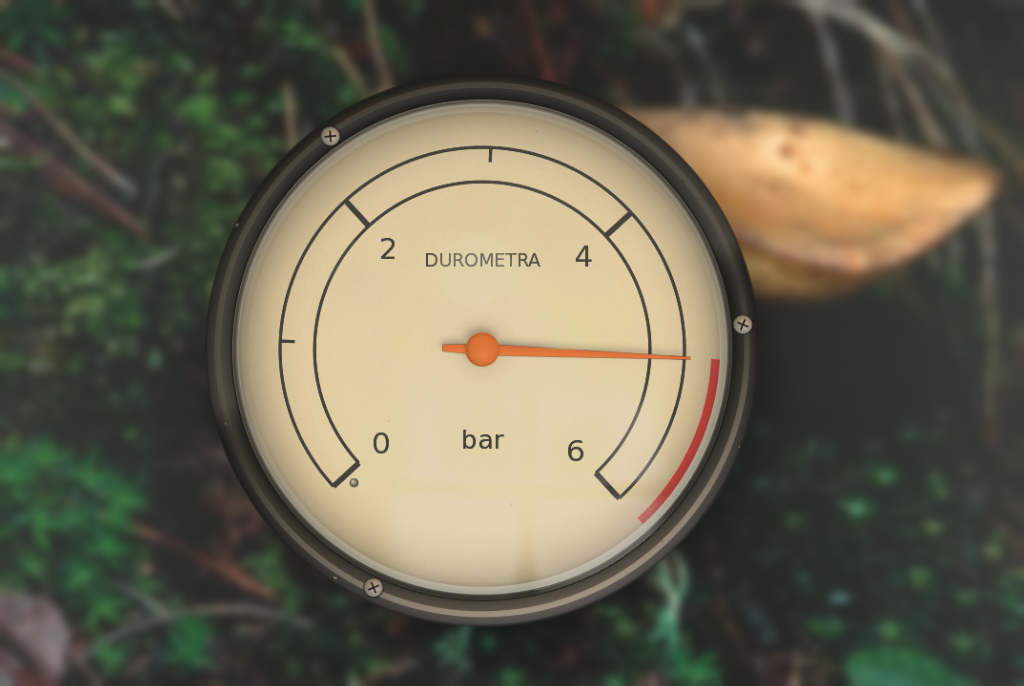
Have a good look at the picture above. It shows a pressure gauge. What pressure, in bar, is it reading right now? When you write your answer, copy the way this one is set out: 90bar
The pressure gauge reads 5bar
